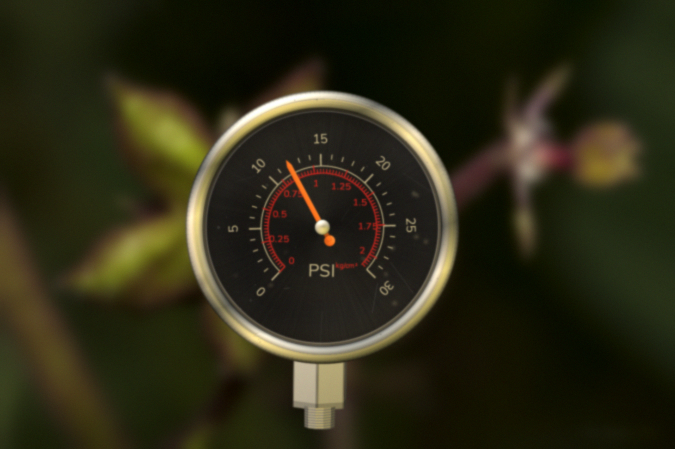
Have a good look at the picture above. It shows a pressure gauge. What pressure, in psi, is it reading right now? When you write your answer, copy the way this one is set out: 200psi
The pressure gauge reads 12psi
